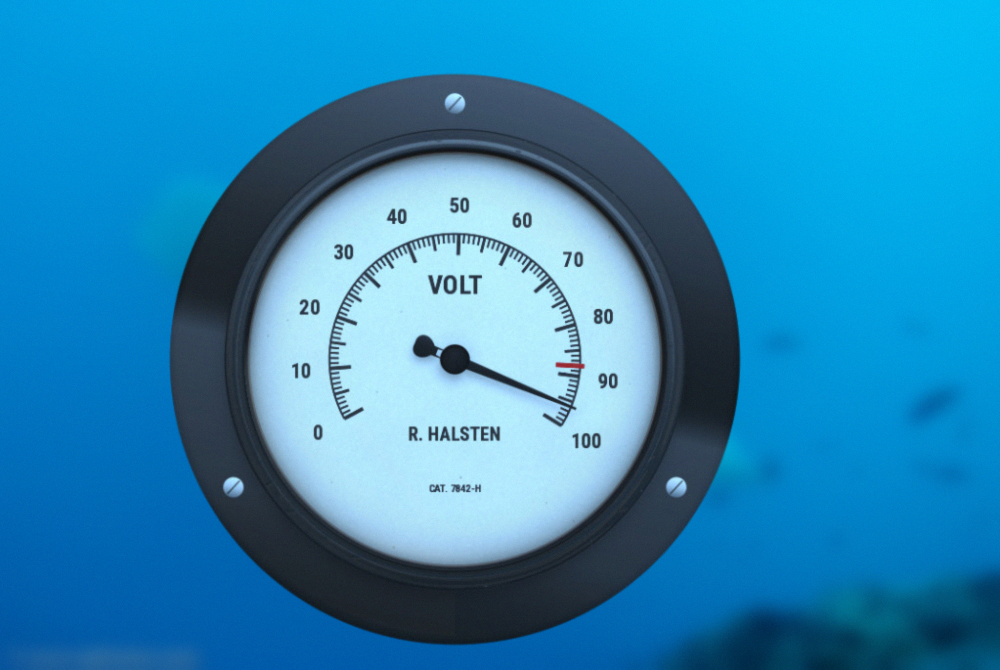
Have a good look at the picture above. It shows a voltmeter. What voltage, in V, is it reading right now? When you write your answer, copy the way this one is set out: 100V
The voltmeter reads 96V
